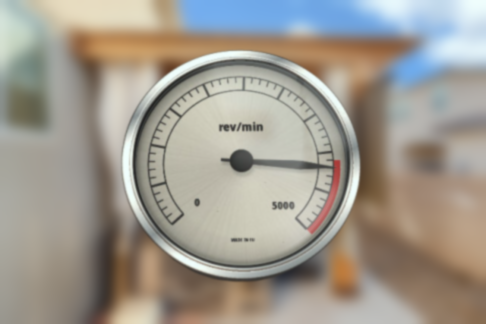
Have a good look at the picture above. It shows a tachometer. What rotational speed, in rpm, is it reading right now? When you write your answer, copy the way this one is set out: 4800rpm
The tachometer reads 4200rpm
